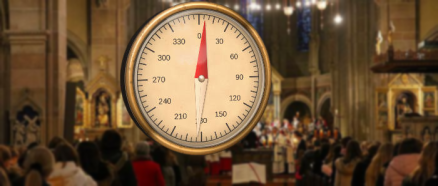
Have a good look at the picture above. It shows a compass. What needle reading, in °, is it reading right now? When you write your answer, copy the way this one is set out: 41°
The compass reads 5°
